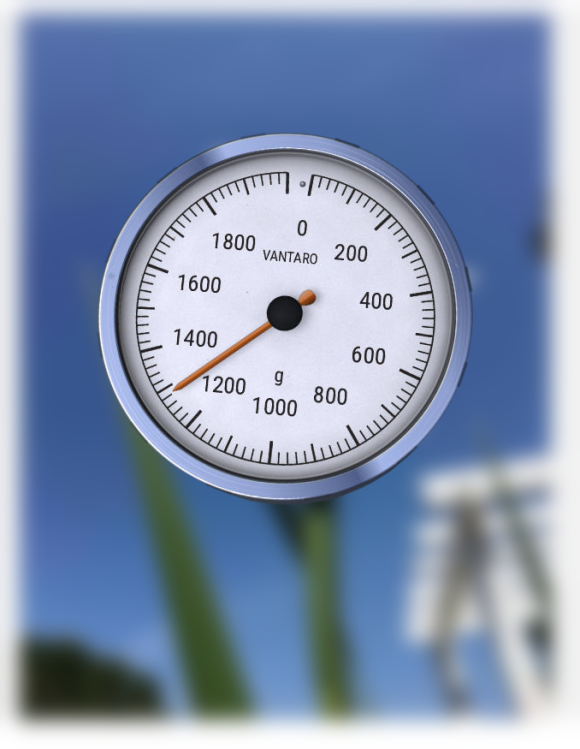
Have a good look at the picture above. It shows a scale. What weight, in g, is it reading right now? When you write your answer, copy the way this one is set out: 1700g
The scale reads 1280g
